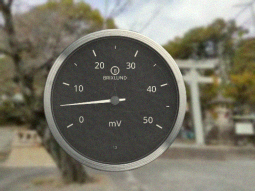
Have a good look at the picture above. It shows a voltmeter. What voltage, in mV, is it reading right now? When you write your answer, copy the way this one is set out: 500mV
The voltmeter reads 5mV
